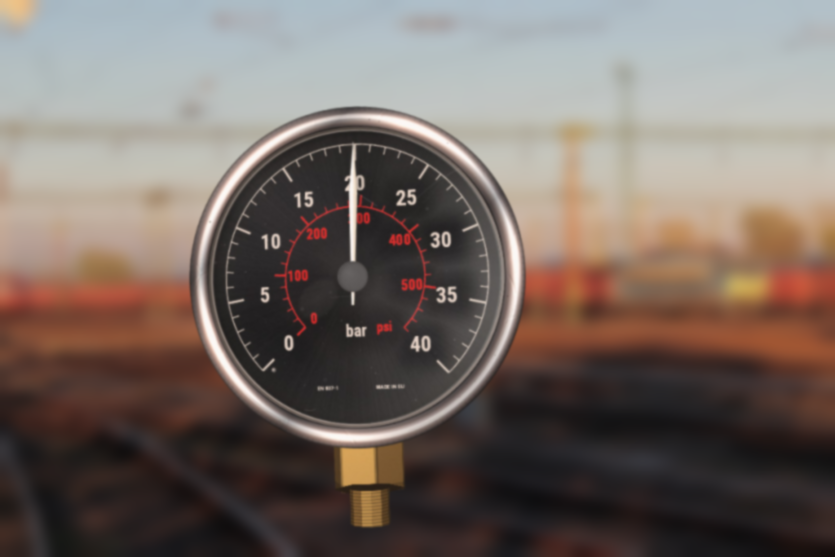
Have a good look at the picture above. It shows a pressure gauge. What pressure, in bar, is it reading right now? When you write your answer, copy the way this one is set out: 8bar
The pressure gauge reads 20bar
